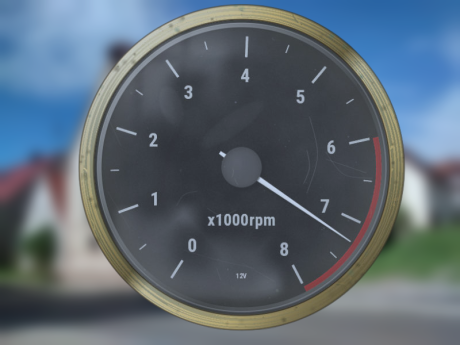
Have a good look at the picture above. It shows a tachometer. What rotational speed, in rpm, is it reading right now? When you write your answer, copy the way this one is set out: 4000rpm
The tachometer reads 7250rpm
